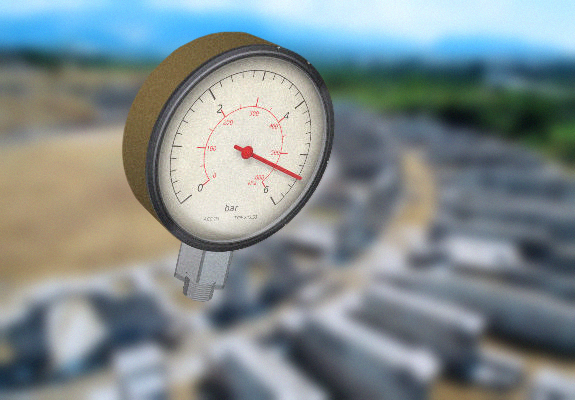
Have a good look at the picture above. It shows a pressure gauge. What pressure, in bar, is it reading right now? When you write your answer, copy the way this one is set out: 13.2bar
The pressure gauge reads 5.4bar
